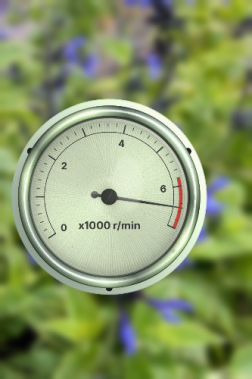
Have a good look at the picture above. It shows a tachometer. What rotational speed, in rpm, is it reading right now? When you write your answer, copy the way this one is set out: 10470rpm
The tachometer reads 6500rpm
